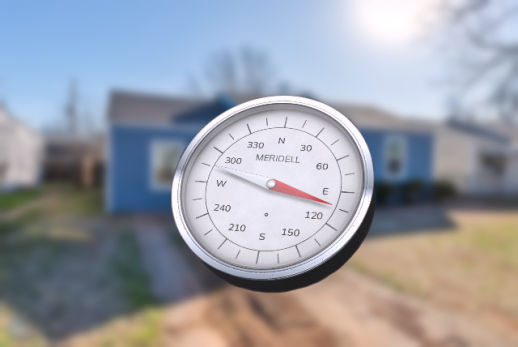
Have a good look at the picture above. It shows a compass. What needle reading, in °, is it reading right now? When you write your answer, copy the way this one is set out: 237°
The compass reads 105°
